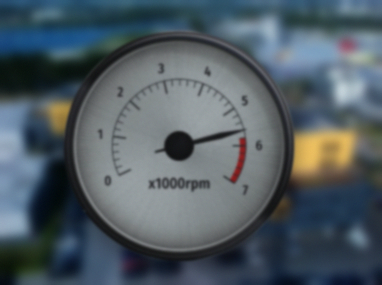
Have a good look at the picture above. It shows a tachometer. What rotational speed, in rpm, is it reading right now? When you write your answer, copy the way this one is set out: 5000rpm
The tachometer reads 5600rpm
